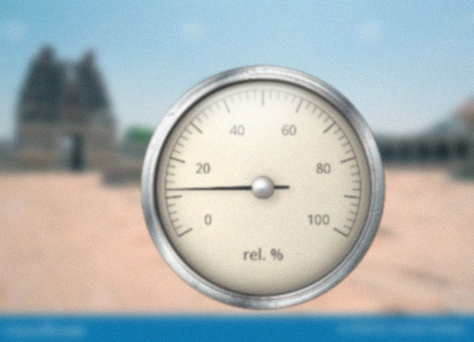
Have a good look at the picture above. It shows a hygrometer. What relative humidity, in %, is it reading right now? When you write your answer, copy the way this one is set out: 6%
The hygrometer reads 12%
